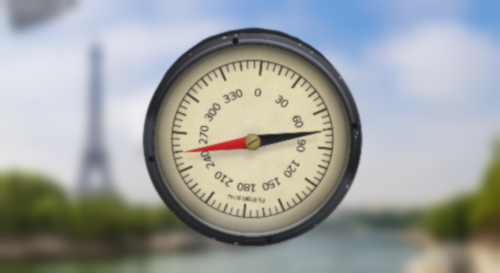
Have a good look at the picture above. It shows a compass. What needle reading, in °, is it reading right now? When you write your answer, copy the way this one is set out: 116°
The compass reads 255°
